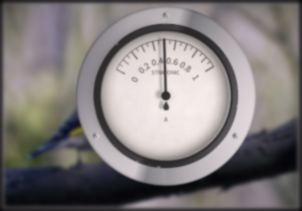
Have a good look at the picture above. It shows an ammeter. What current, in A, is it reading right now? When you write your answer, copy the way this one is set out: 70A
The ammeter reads 0.5A
